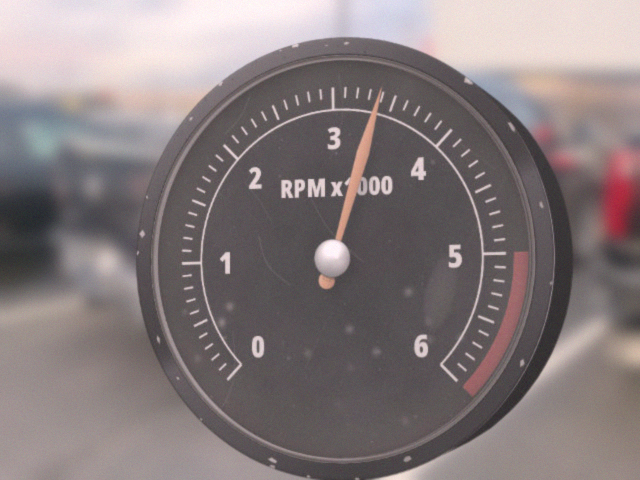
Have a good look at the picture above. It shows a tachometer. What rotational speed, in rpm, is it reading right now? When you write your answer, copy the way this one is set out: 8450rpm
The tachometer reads 3400rpm
